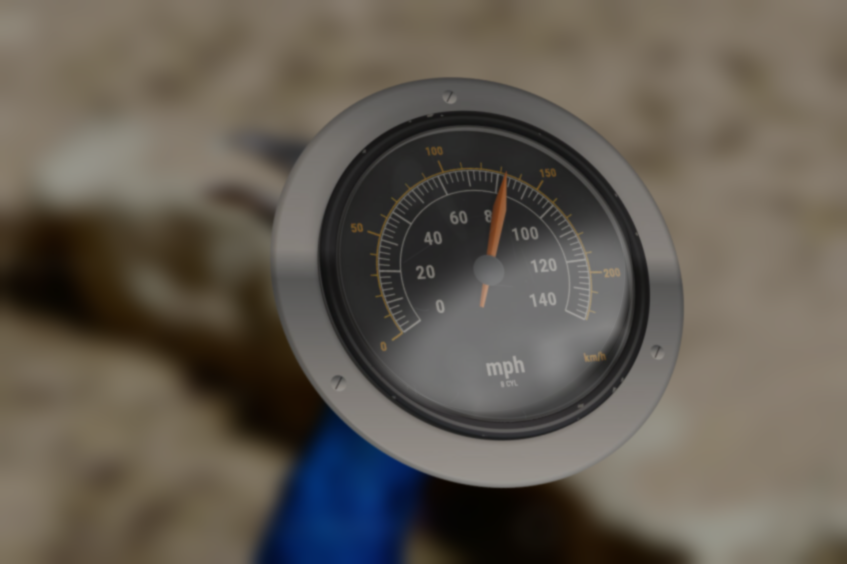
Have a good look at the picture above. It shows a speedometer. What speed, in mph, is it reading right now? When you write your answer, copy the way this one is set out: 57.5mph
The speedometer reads 82mph
